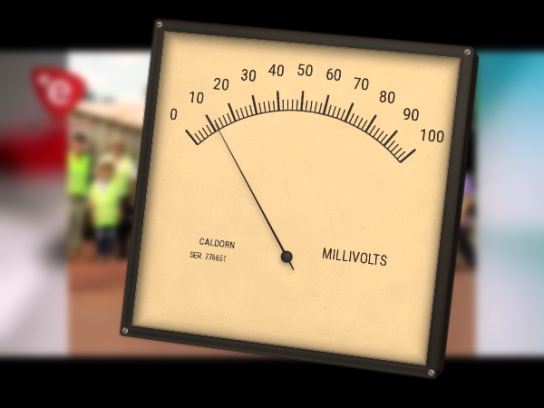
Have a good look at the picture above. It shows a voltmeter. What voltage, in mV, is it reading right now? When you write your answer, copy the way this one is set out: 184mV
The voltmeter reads 12mV
